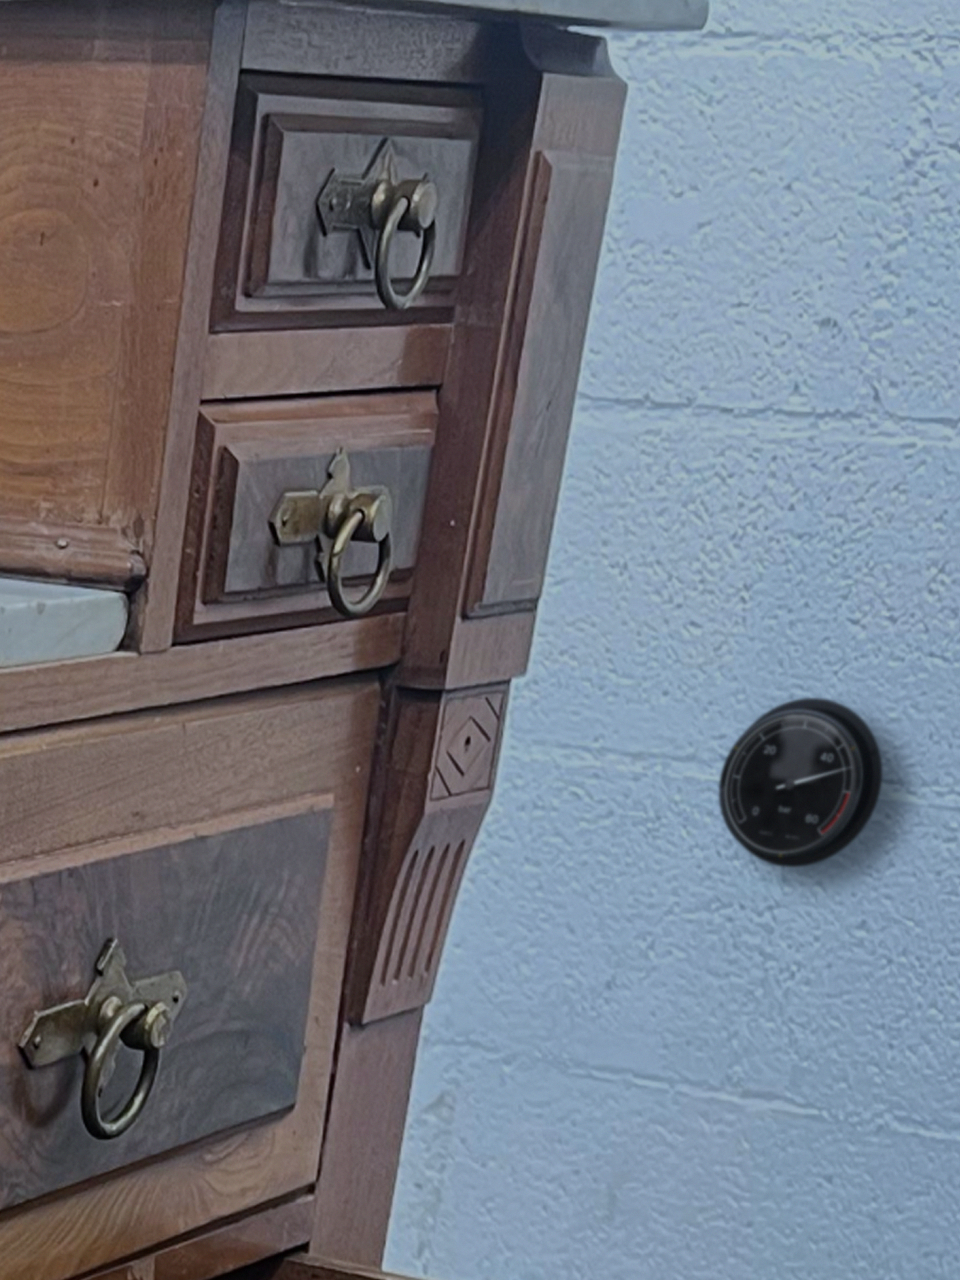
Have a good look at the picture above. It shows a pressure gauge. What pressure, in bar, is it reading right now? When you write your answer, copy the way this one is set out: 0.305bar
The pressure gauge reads 45bar
